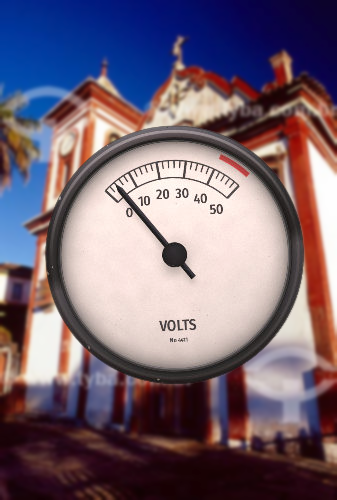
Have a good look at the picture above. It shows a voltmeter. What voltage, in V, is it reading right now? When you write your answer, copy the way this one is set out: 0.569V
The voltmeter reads 4V
